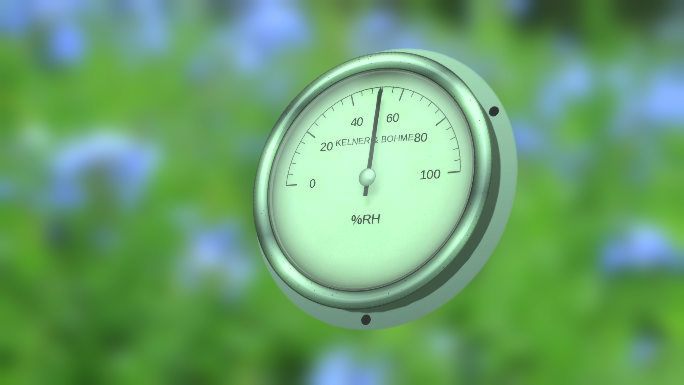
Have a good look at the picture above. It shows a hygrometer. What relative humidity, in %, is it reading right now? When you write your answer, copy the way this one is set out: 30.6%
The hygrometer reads 52%
